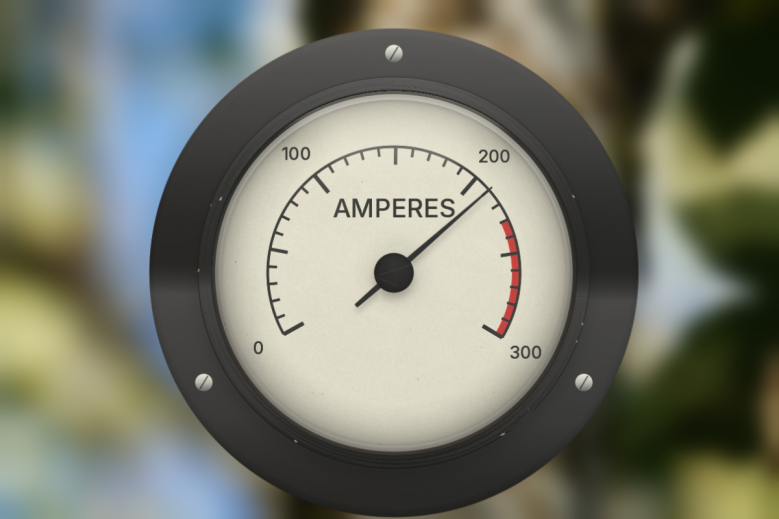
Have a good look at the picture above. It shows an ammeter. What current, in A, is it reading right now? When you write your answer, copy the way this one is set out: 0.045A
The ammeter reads 210A
